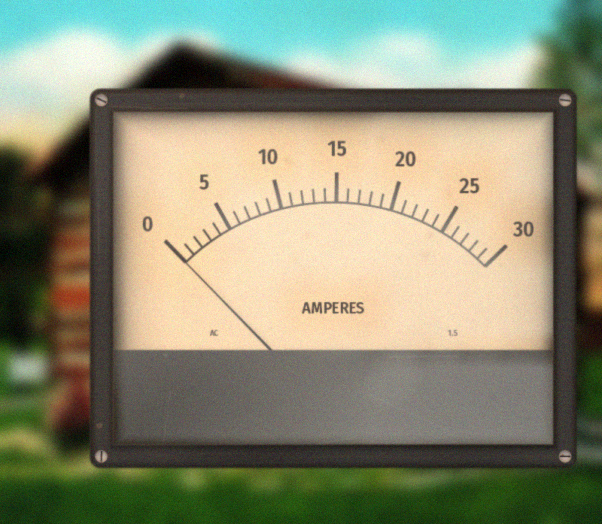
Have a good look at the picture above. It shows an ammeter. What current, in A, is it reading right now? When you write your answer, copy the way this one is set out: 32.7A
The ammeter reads 0A
